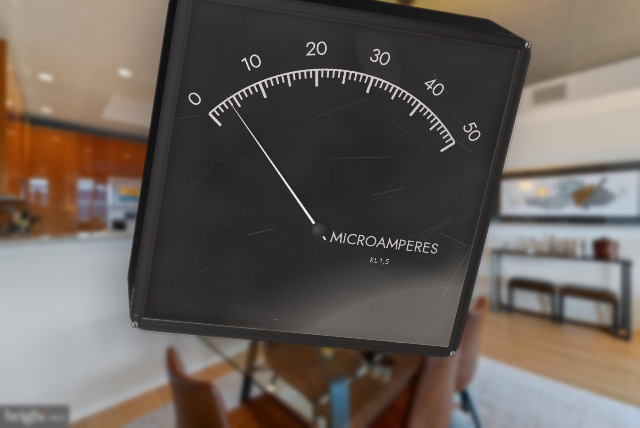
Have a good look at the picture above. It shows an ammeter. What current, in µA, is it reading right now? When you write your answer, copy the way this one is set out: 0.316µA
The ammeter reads 4µA
